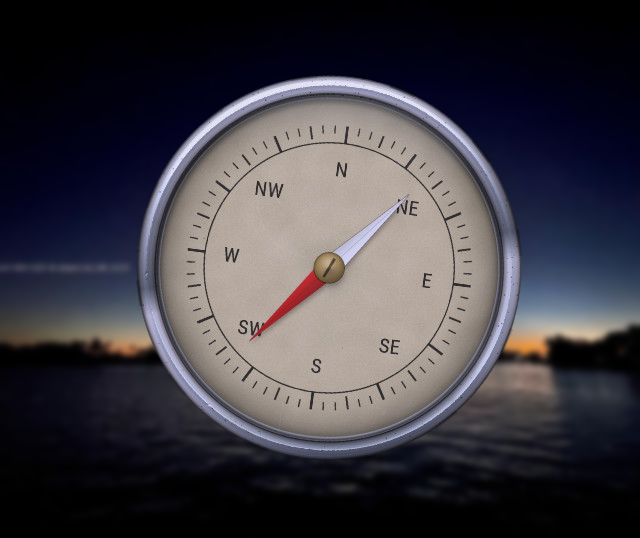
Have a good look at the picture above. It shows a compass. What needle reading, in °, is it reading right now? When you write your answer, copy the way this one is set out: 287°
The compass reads 220°
